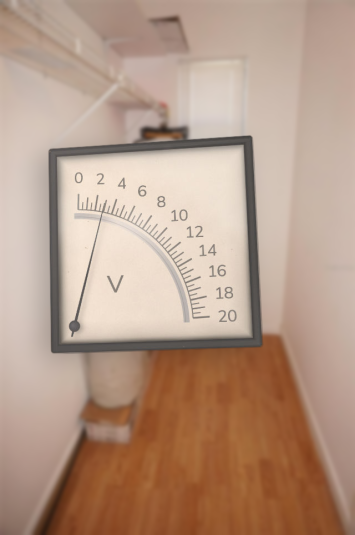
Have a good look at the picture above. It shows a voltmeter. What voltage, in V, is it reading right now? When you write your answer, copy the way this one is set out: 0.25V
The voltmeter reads 3V
